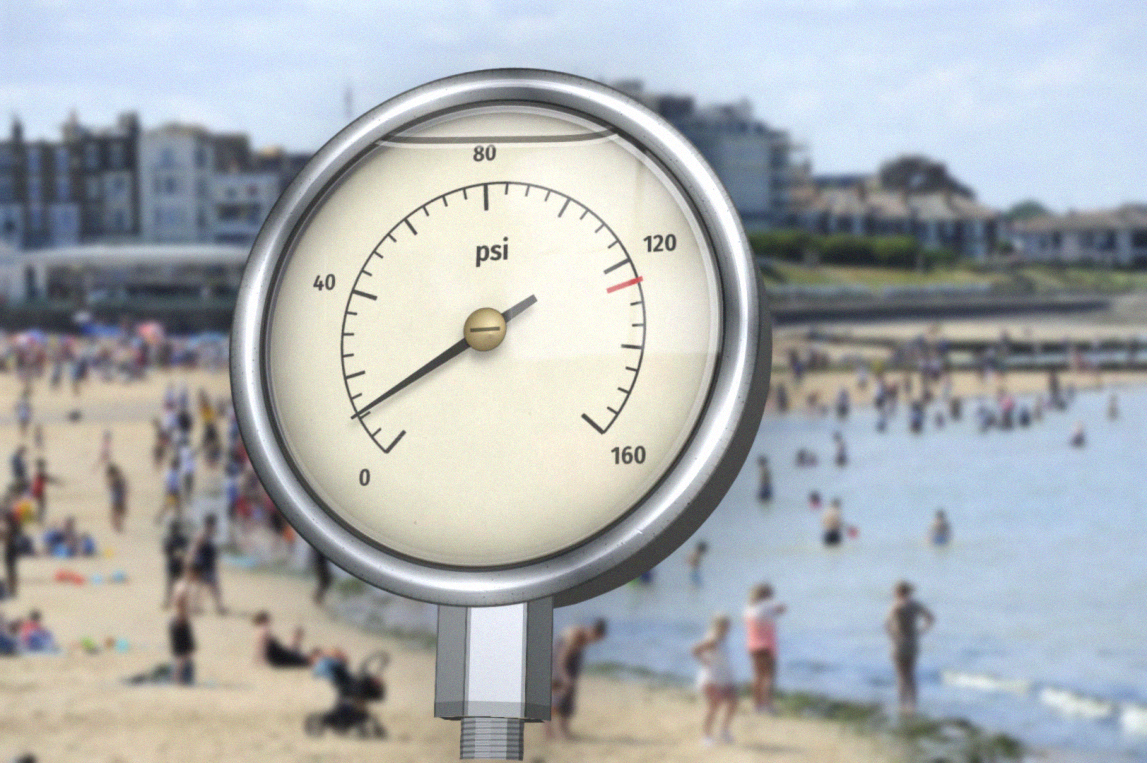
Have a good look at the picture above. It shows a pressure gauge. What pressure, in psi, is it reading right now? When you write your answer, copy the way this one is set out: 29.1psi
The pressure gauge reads 10psi
